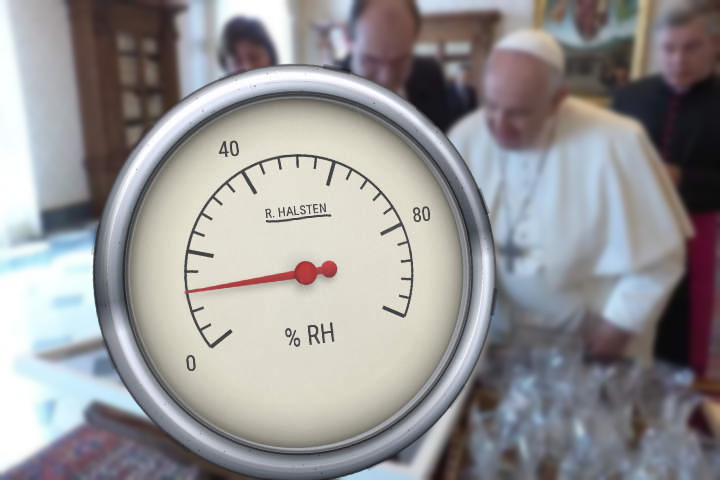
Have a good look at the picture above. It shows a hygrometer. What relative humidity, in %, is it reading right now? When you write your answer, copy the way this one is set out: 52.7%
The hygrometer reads 12%
